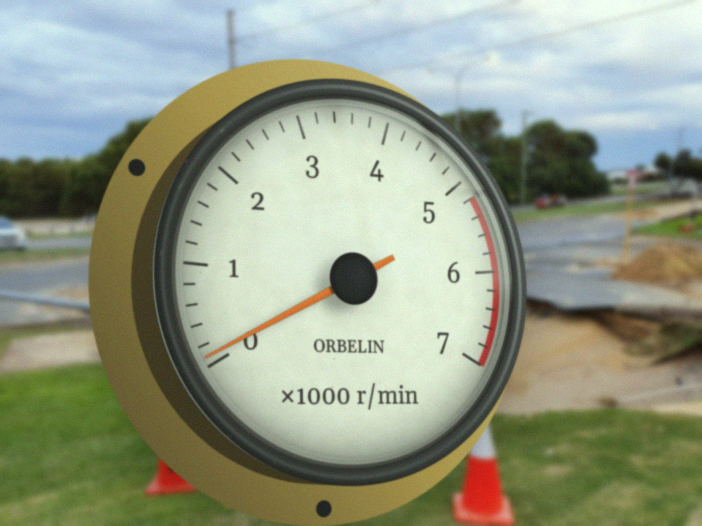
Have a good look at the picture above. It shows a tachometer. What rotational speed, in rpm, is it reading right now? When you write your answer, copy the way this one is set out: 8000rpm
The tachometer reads 100rpm
